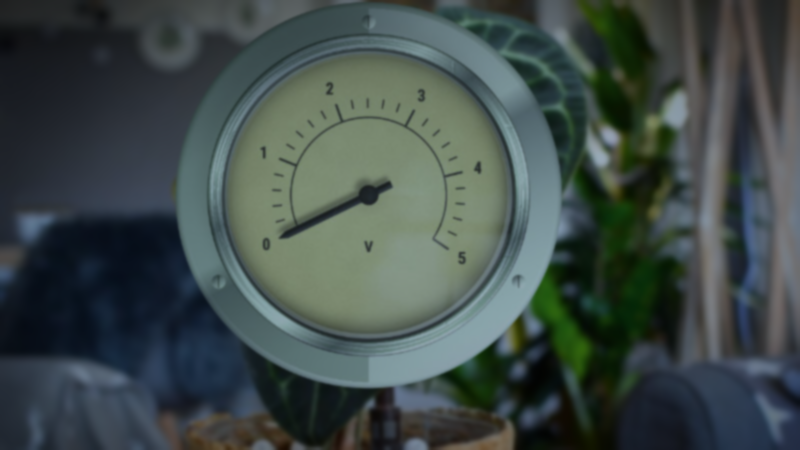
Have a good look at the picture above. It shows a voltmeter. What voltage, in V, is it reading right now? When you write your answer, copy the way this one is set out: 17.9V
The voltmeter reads 0V
